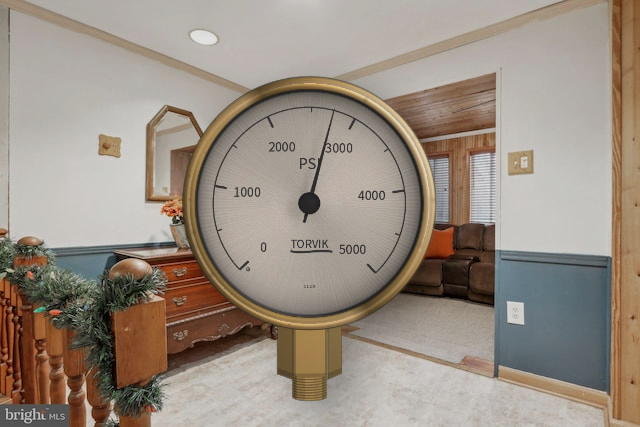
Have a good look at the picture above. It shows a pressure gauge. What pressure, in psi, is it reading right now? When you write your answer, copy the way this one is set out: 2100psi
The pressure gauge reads 2750psi
